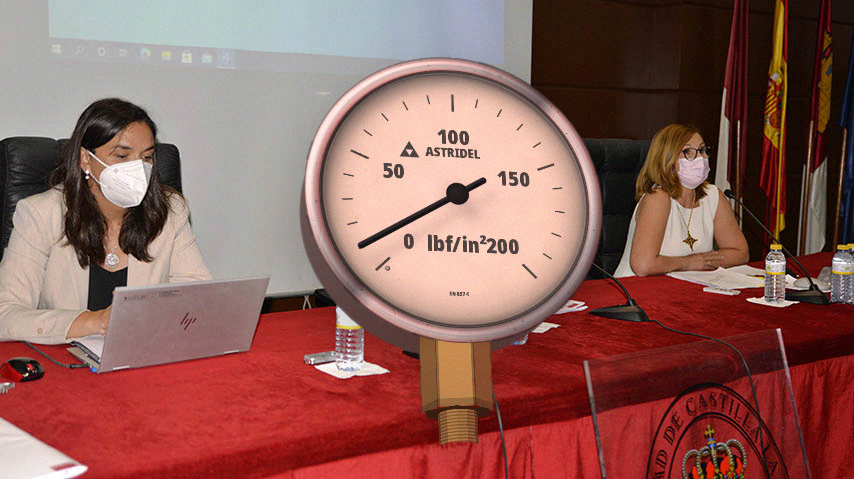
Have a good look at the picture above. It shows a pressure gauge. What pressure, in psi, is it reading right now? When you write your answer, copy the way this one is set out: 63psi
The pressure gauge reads 10psi
